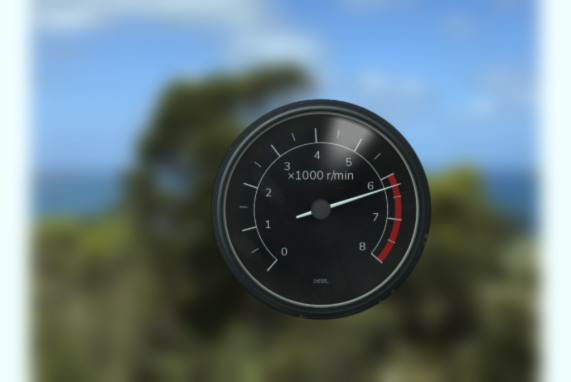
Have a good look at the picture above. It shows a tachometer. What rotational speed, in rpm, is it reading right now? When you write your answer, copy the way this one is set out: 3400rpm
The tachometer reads 6250rpm
